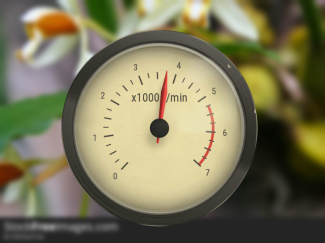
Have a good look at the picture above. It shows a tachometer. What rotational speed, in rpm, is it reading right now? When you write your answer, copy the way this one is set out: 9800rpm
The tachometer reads 3750rpm
